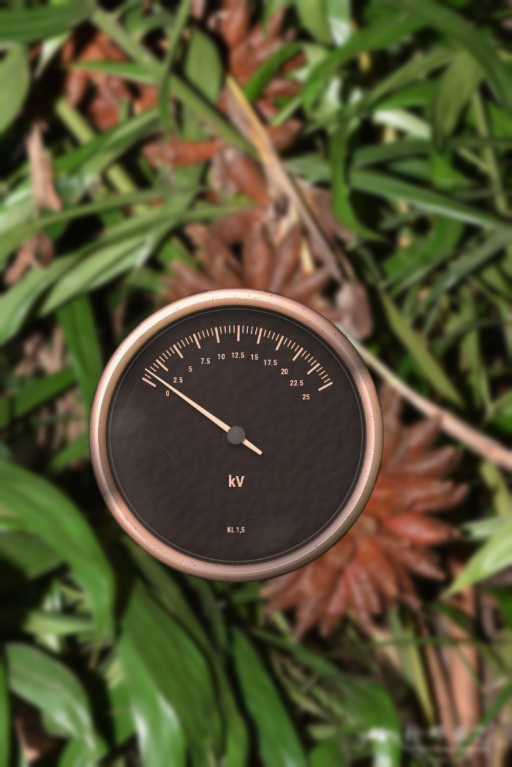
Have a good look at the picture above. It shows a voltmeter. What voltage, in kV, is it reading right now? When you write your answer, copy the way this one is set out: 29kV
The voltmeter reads 1kV
